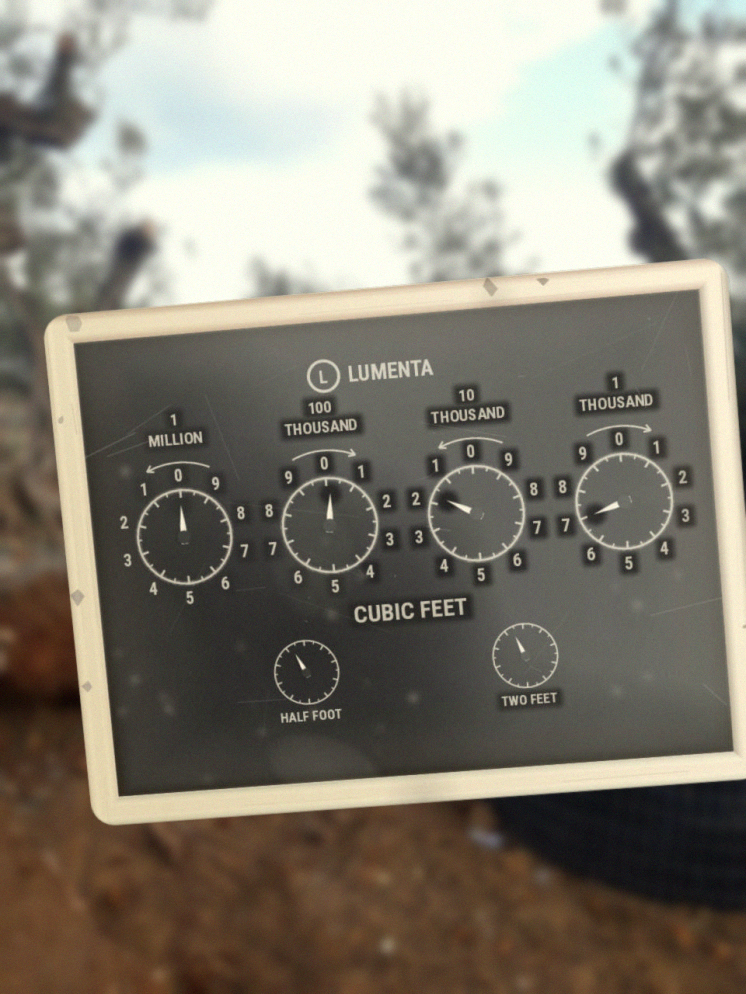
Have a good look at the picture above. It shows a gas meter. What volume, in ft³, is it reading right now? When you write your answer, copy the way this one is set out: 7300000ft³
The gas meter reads 1700ft³
